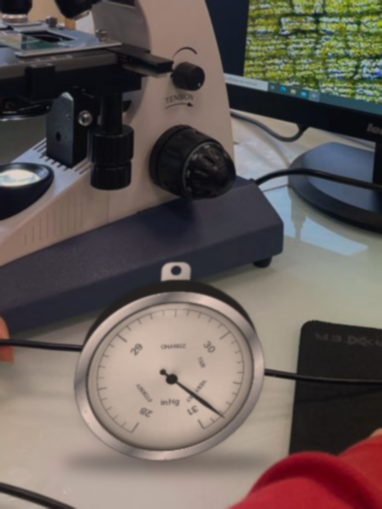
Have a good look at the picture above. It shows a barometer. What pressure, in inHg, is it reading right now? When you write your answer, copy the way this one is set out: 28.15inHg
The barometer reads 30.8inHg
